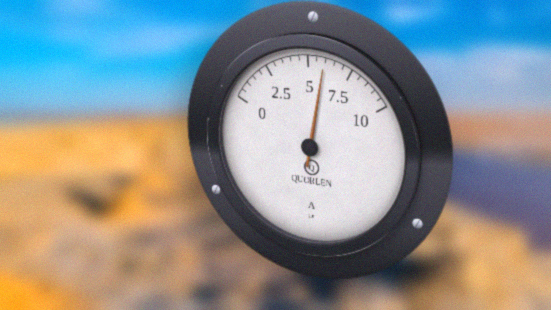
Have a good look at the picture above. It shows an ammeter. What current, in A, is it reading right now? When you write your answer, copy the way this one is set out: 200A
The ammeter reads 6A
